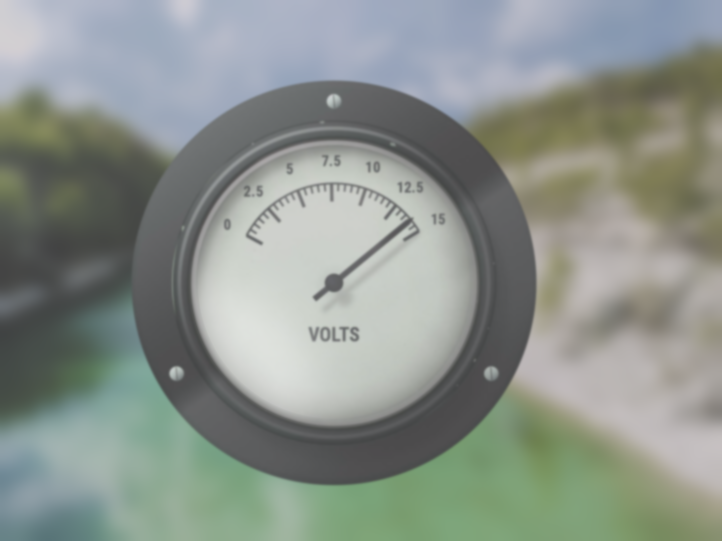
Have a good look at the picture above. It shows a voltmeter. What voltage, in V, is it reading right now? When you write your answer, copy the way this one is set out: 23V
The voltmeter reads 14V
